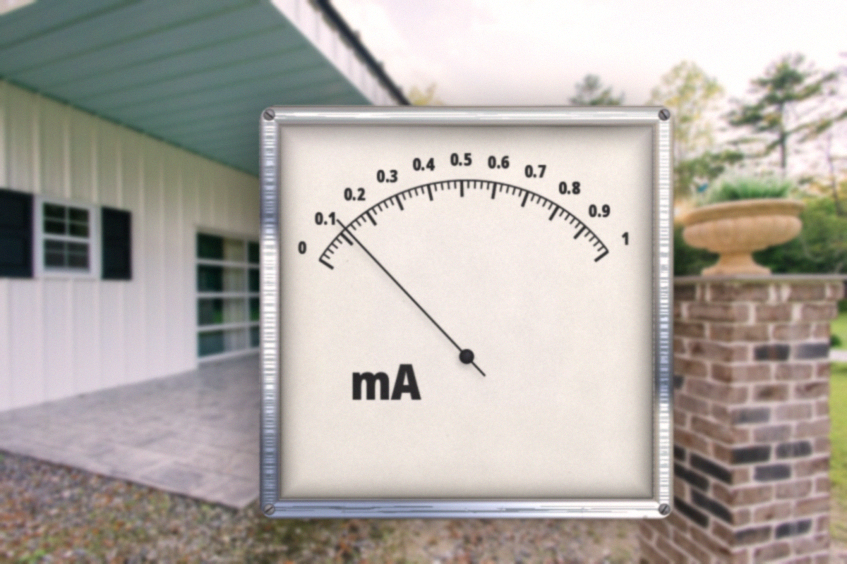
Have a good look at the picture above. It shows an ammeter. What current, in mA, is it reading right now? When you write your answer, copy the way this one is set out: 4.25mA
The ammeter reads 0.12mA
